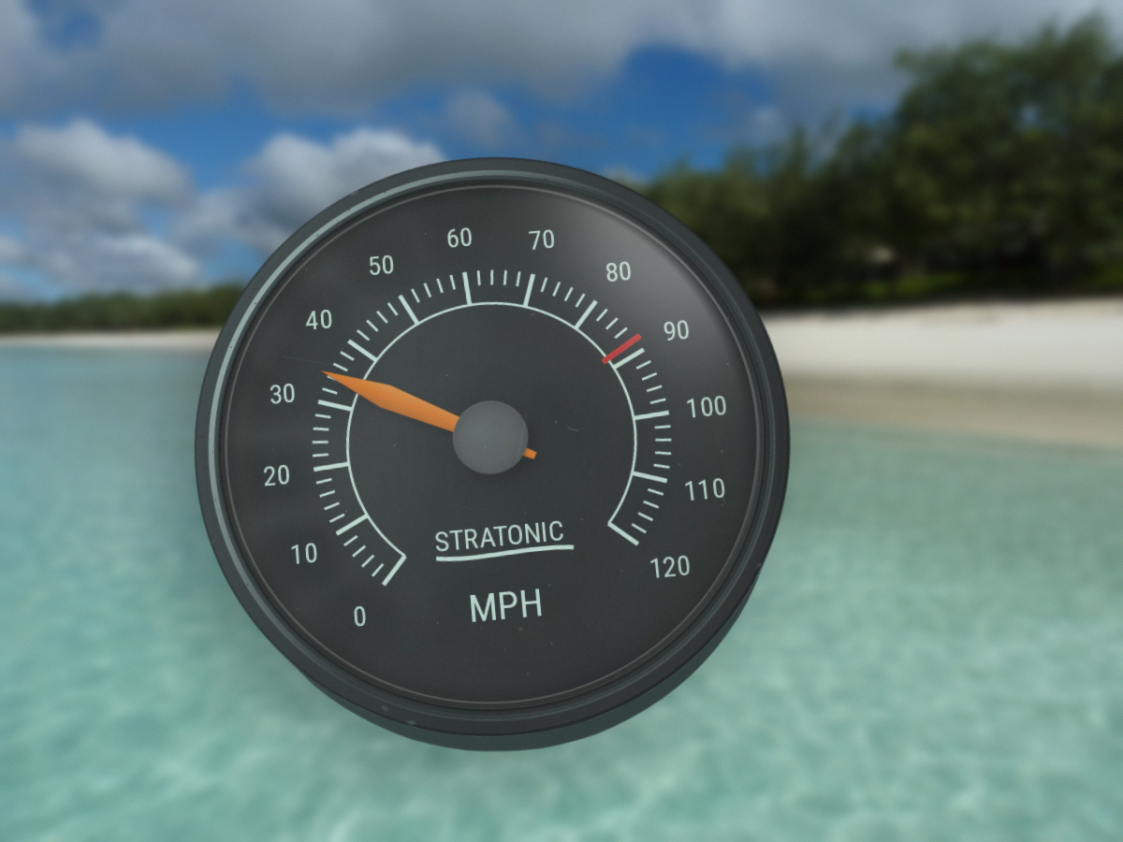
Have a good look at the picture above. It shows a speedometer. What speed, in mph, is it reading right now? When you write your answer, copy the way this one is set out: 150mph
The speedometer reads 34mph
